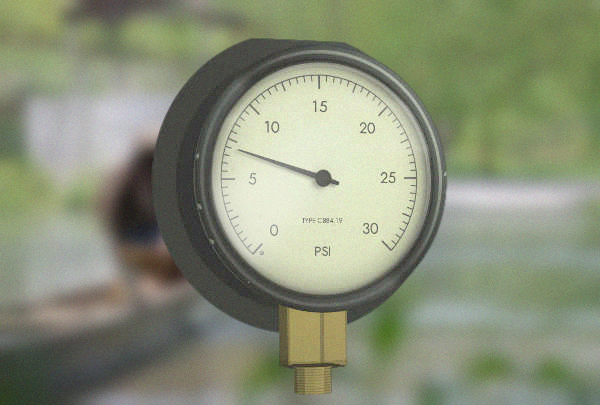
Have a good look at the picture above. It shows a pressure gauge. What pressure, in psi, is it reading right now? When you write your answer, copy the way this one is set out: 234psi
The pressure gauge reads 7psi
